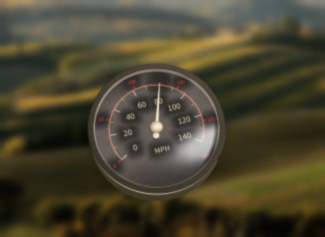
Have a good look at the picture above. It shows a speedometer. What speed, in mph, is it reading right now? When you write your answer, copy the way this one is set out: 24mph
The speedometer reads 80mph
